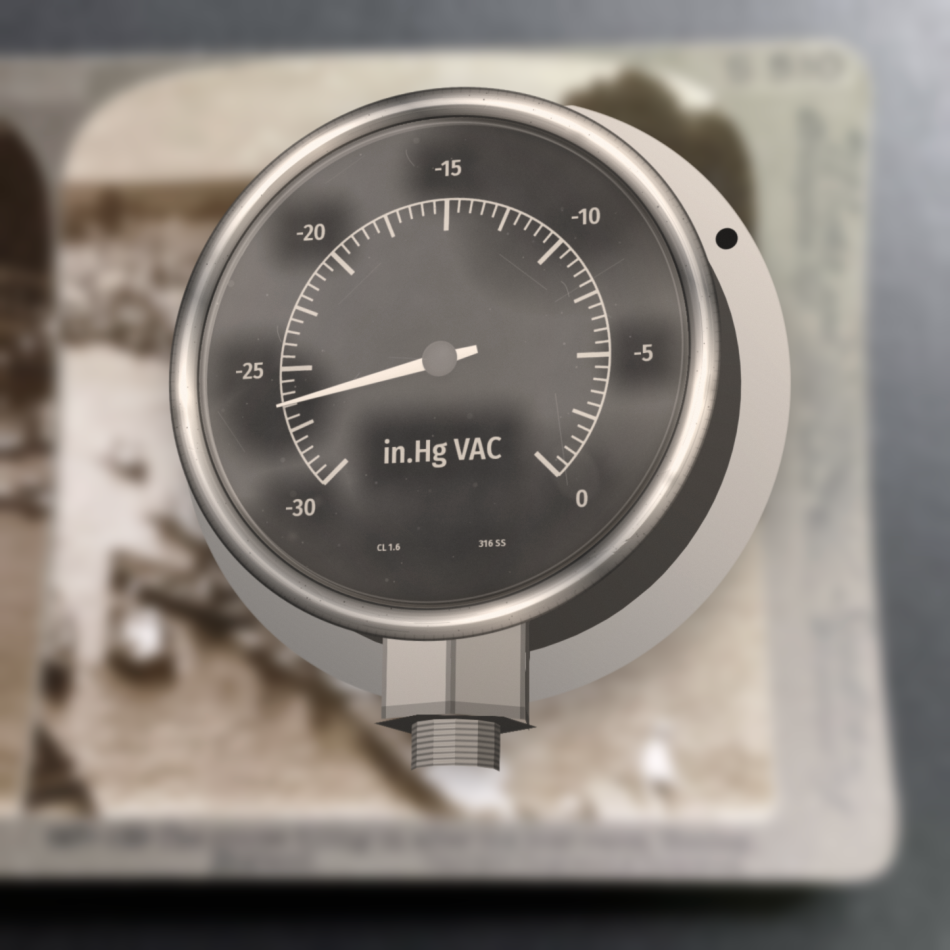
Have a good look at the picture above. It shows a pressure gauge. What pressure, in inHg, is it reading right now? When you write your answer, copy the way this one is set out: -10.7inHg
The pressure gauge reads -26.5inHg
